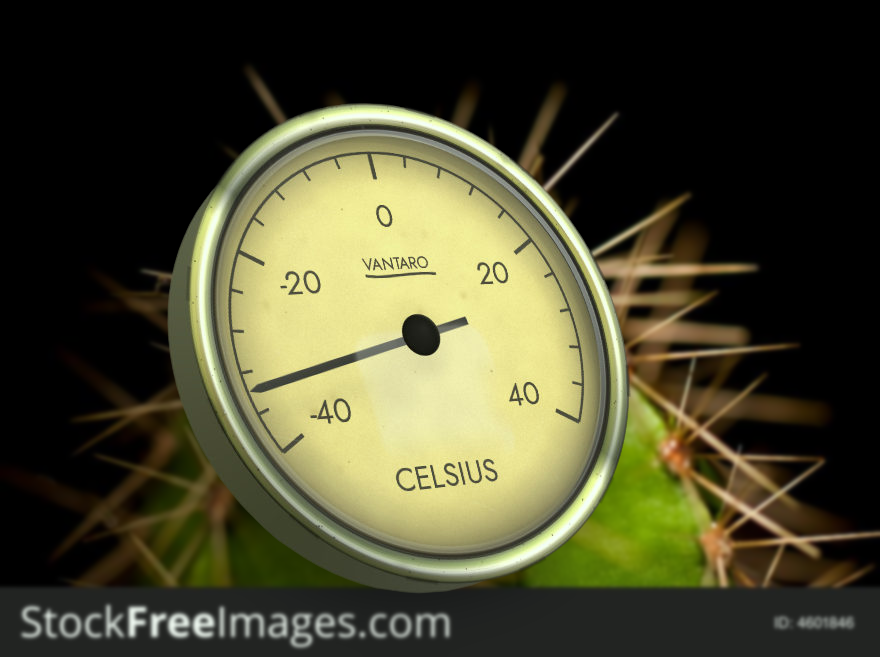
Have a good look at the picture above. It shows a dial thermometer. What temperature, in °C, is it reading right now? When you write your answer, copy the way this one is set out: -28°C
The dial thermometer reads -34°C
